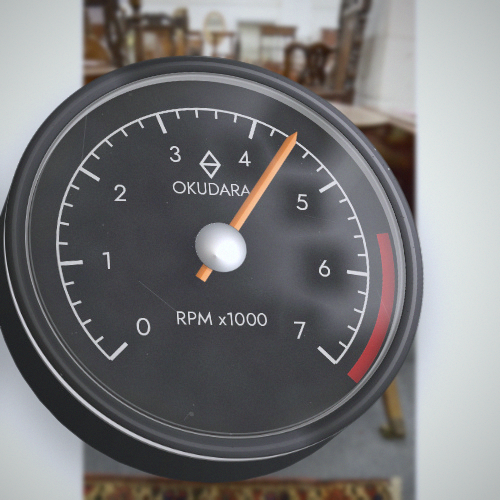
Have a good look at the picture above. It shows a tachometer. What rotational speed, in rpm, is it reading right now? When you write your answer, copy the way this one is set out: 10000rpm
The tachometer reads 4400rpm
